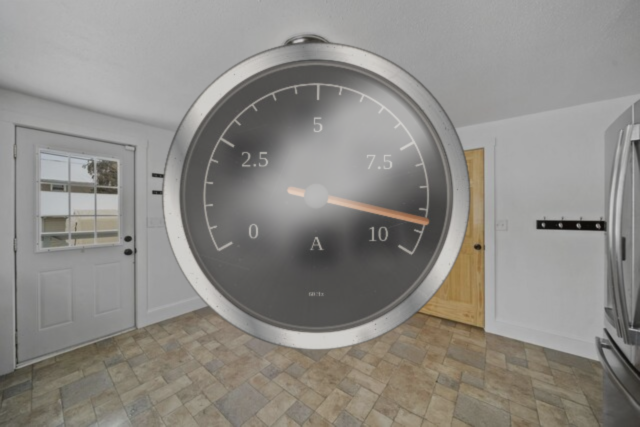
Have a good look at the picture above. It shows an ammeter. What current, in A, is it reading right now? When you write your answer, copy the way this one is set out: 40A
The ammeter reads 9.25A
